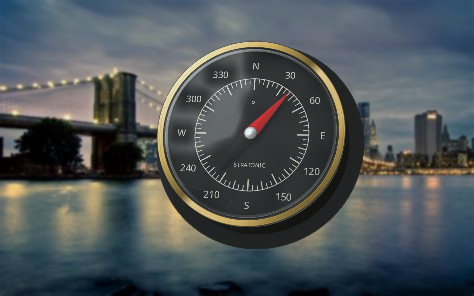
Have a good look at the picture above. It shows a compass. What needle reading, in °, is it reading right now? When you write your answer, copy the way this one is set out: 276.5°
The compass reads 40°
